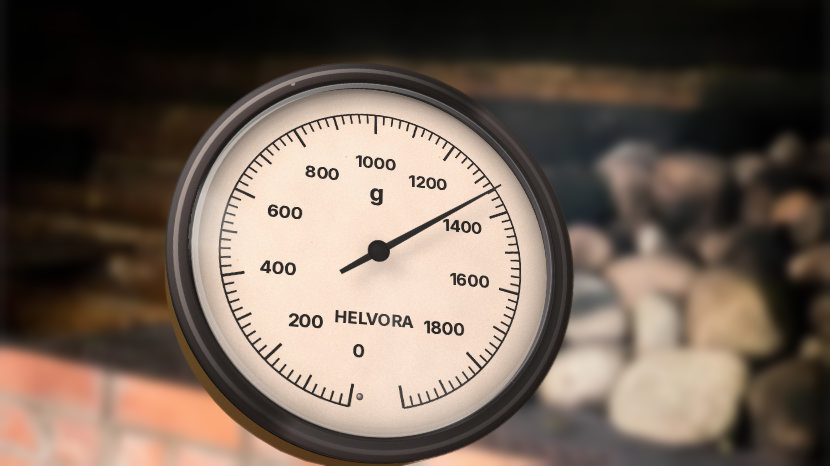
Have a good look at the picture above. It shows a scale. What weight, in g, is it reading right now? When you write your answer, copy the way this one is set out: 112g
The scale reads 1340g
